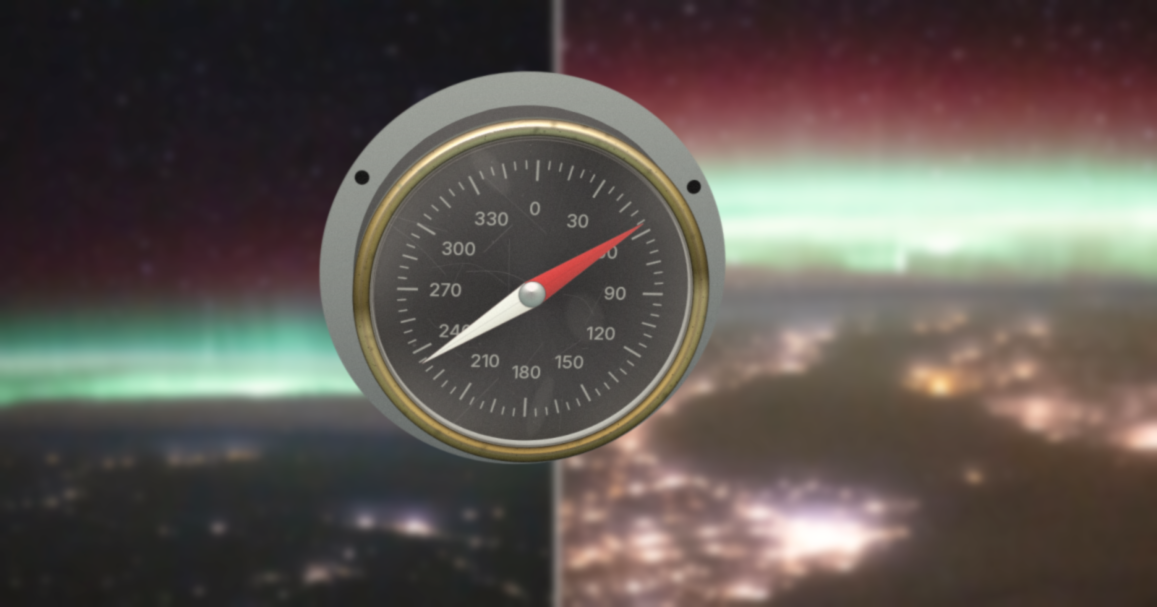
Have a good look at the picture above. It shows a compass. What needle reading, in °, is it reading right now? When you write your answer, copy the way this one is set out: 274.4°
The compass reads 55°
